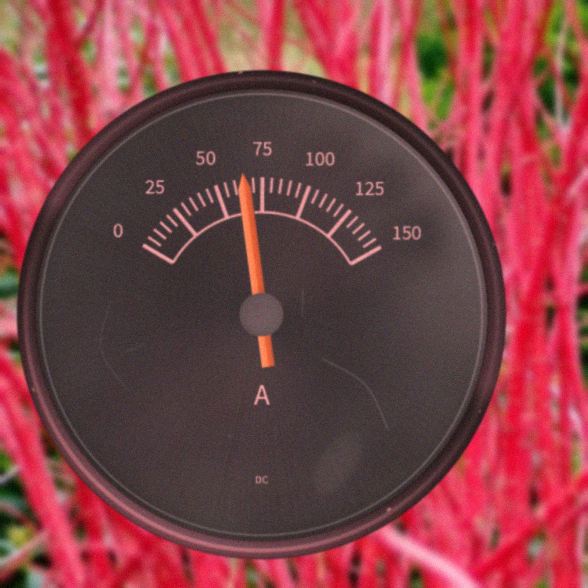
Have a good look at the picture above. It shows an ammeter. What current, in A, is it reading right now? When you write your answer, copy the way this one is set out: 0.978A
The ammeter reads 65A
